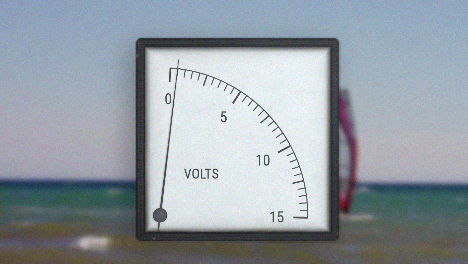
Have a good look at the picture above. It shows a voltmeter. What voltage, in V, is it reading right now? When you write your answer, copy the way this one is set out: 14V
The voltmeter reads 0.5V
